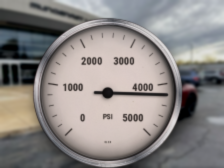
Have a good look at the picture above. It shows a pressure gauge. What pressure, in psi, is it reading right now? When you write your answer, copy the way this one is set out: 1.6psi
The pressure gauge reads 4200psi
